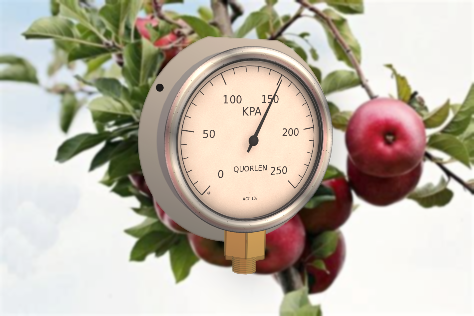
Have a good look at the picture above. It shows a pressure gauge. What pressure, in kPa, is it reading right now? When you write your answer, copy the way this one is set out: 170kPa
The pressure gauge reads 150kPa
